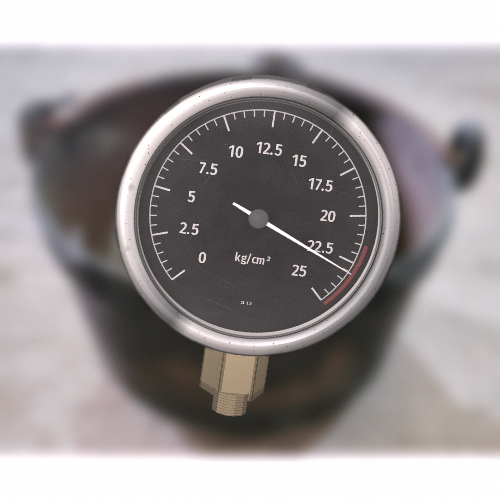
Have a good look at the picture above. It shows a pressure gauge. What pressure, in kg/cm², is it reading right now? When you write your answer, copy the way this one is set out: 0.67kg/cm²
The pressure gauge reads 23kg/cm²
